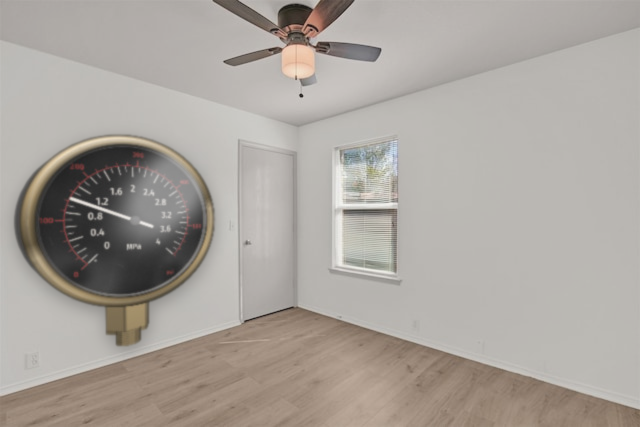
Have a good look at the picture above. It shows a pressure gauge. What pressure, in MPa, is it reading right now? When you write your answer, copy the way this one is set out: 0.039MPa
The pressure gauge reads 1MPa
